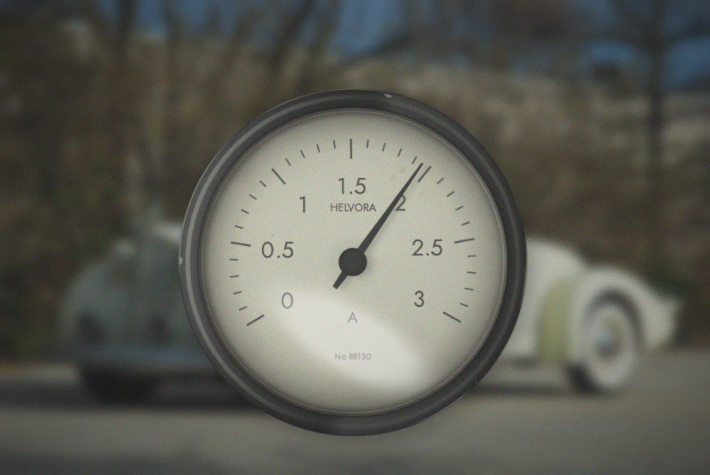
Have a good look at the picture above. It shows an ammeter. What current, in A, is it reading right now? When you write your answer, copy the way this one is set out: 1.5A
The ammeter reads 1.95A
